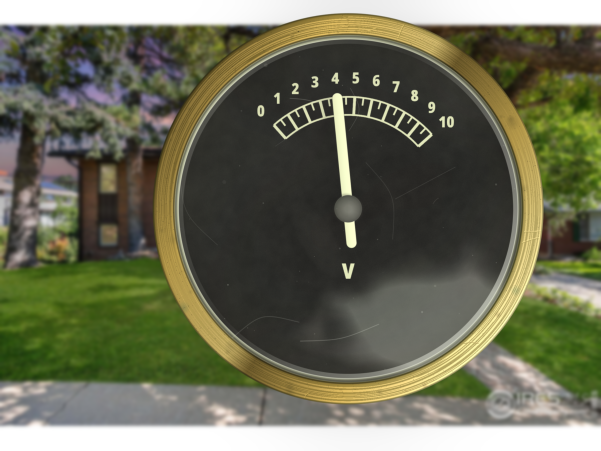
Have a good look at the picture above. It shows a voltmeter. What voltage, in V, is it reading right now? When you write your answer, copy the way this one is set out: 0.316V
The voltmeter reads 4V
